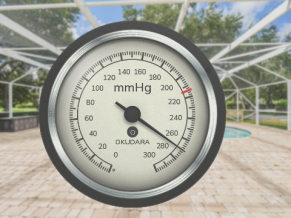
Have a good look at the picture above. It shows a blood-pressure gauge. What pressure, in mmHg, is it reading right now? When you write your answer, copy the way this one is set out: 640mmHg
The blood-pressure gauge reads 270mmHg
